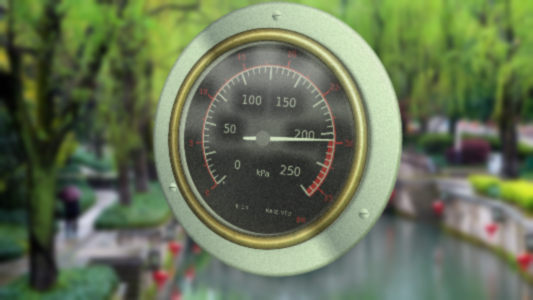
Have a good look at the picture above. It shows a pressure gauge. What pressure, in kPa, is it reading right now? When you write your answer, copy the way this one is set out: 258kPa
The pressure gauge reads 205kPa
